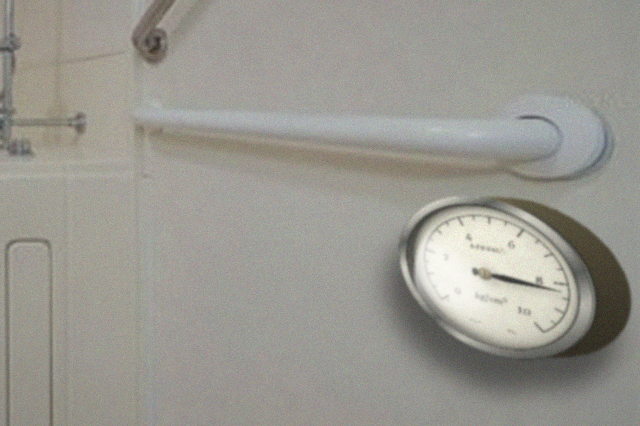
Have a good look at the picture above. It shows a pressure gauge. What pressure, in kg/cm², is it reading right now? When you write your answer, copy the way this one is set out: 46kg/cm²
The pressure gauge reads 8.25kg/cm²
